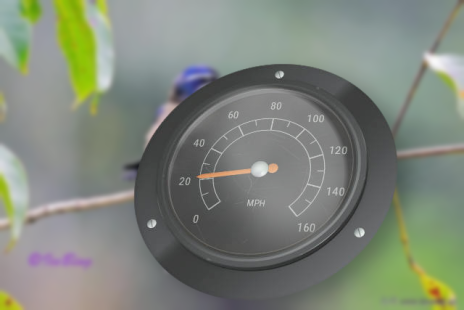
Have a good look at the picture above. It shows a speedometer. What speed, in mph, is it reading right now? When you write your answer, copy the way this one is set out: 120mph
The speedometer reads 20mph
